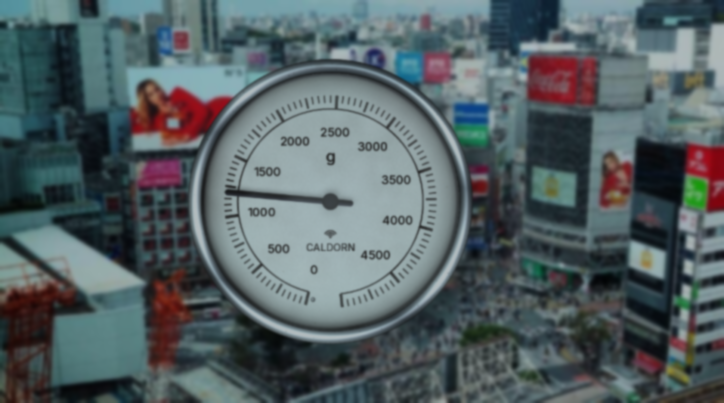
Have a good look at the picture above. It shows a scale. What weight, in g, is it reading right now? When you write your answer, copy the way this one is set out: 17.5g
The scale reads 1200g
